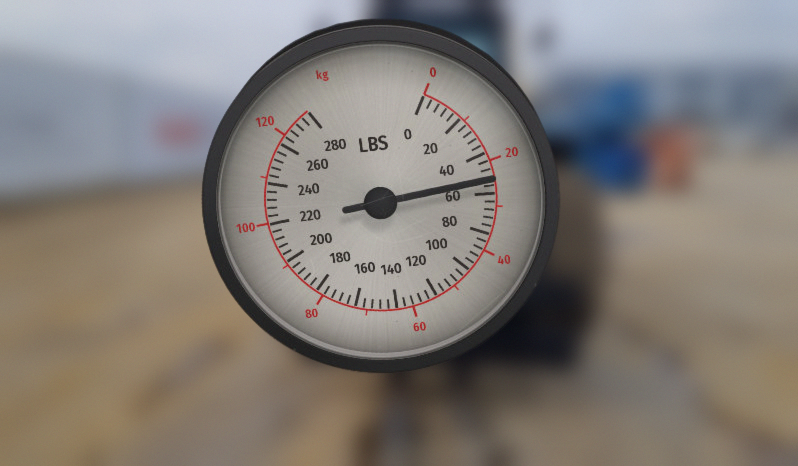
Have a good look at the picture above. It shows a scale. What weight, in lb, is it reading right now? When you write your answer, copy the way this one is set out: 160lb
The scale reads 52lb
